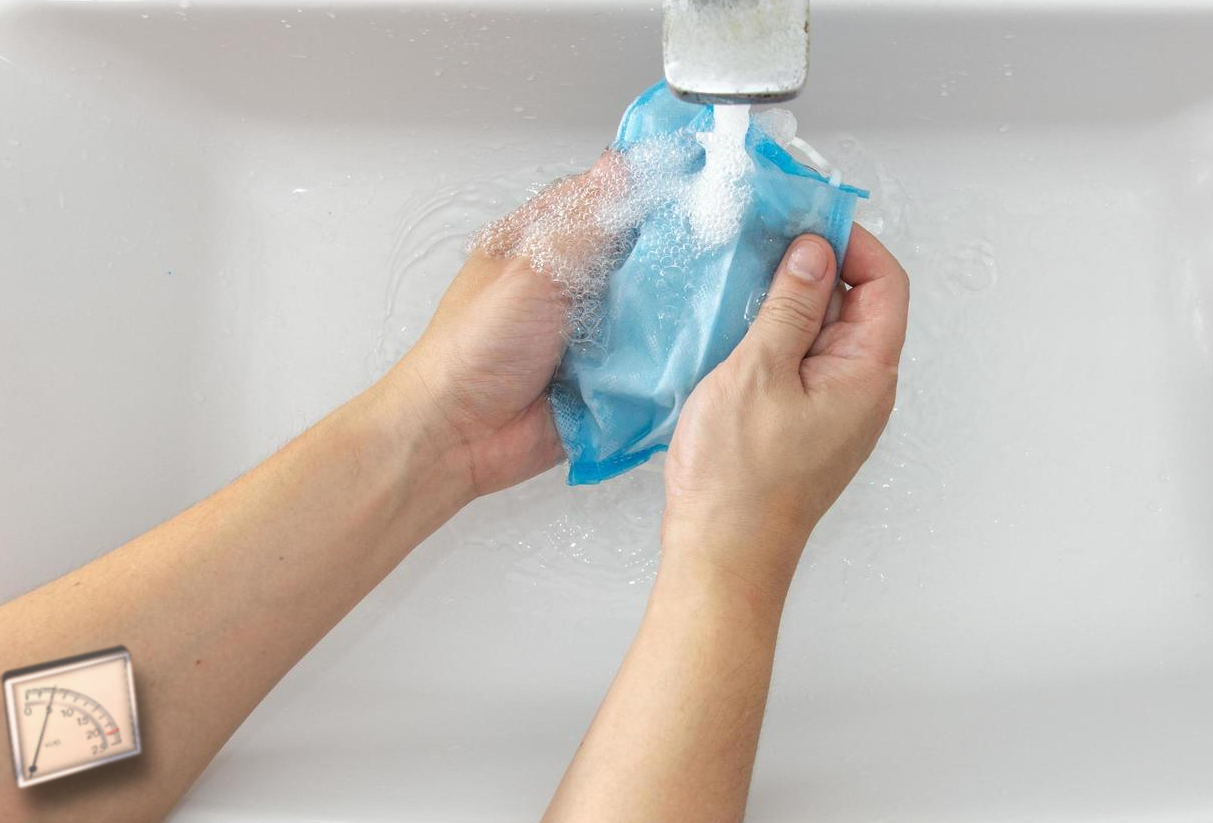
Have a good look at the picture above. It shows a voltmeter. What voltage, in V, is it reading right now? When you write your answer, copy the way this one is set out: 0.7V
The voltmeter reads 5V
